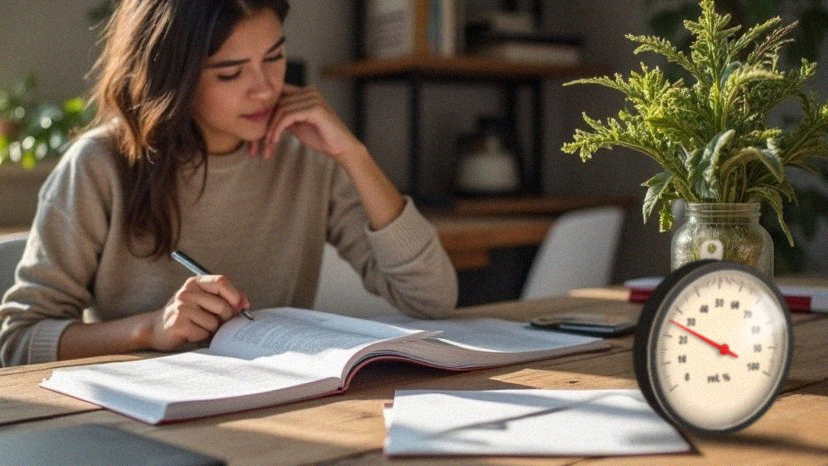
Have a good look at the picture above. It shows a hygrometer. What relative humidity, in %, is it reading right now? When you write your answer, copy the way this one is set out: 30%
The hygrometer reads 25%
